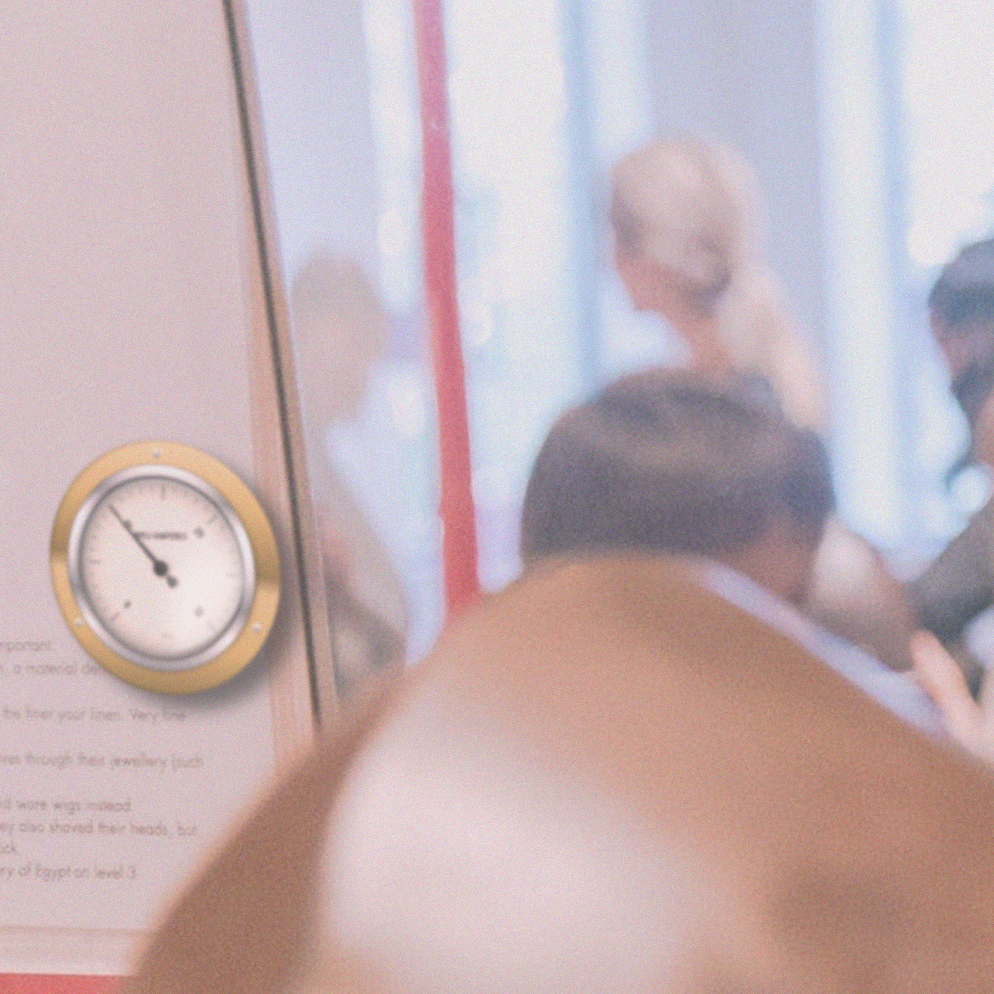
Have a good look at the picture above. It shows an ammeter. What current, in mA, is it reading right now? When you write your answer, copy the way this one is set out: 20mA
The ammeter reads 10mA
